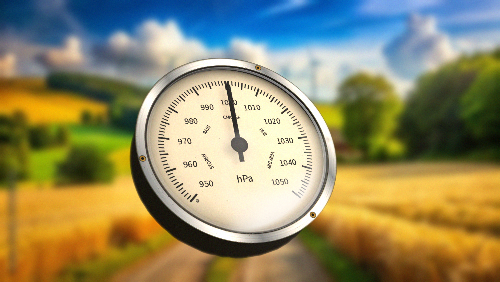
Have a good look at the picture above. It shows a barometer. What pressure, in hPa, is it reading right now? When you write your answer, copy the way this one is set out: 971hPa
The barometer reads 1000hPa
